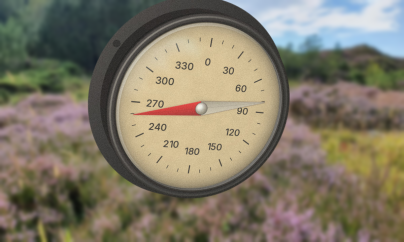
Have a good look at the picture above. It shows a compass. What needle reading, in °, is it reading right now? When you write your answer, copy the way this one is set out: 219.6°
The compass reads 260°
